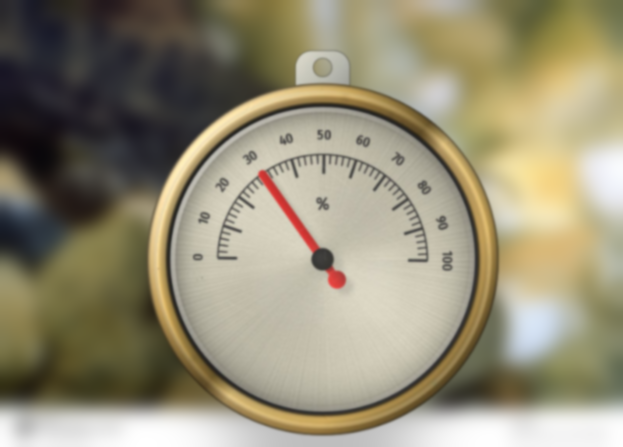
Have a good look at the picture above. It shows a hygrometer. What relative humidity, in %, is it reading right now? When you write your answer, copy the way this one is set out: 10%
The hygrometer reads 30%
